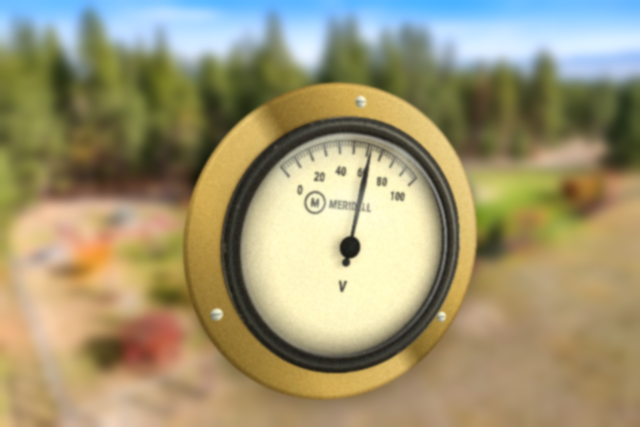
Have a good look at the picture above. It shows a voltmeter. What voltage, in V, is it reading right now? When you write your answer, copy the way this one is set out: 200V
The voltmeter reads 60V
